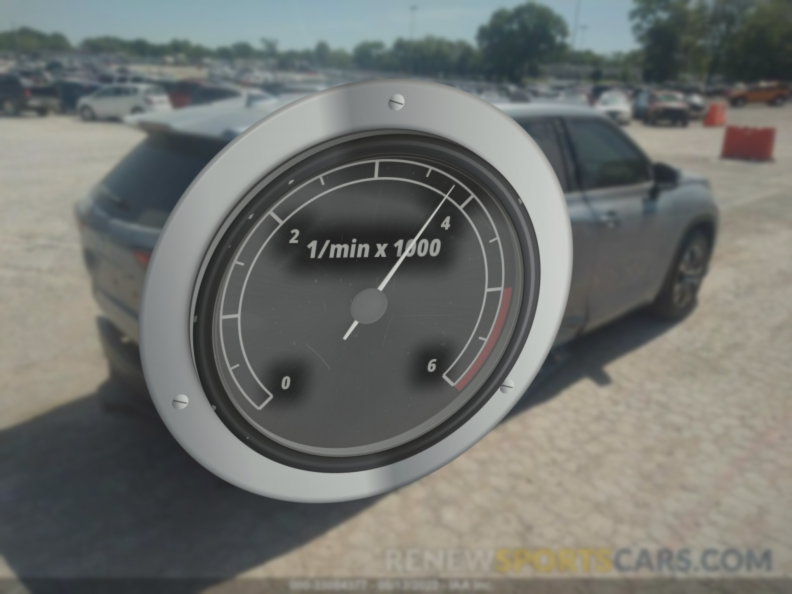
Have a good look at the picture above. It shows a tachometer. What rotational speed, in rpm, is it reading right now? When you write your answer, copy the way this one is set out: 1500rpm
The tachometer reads 3750rpm
